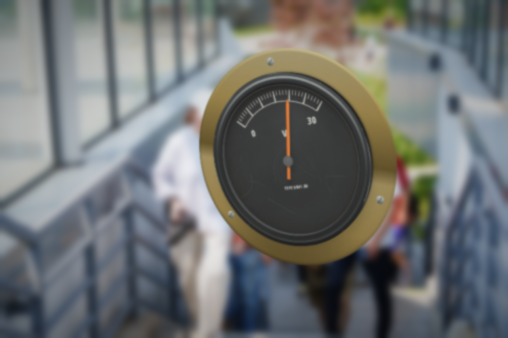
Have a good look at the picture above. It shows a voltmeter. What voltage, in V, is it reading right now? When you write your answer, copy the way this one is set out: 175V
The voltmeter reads 20V
